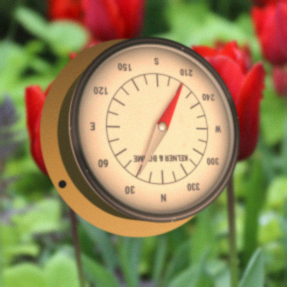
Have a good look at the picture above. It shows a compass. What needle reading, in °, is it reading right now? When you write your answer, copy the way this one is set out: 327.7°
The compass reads 210°
